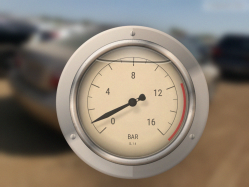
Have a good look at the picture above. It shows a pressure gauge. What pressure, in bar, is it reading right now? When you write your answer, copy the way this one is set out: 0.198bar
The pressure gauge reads 1bar
